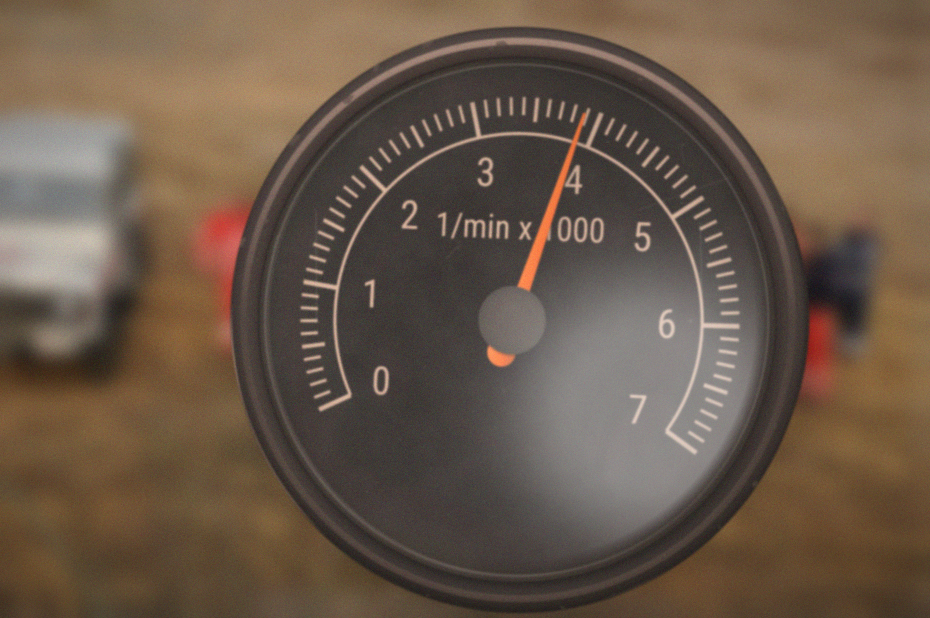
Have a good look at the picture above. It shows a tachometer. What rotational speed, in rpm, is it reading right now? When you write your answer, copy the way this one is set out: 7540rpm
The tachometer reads 3900rpm
